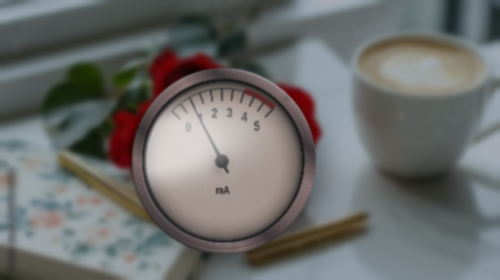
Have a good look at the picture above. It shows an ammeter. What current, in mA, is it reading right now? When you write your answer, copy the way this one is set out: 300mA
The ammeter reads 1mA
